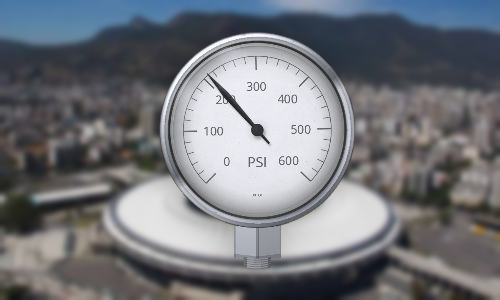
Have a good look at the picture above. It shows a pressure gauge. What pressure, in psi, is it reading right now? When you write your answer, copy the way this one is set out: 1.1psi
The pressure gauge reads 210psi
